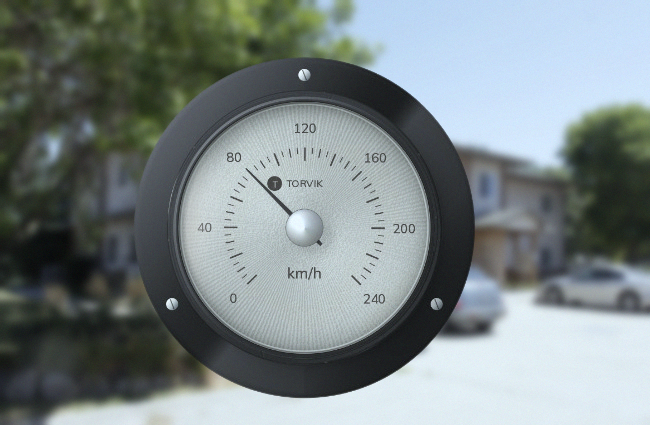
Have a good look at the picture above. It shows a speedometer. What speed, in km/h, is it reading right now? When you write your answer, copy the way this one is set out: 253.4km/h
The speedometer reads 80km/h
